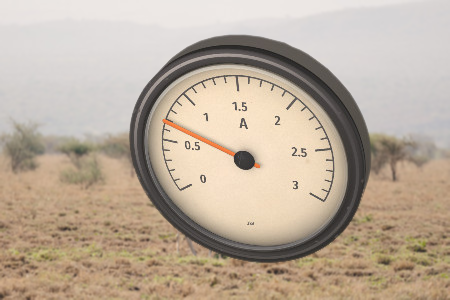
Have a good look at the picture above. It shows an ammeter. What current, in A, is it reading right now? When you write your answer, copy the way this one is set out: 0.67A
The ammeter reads 0.7A
